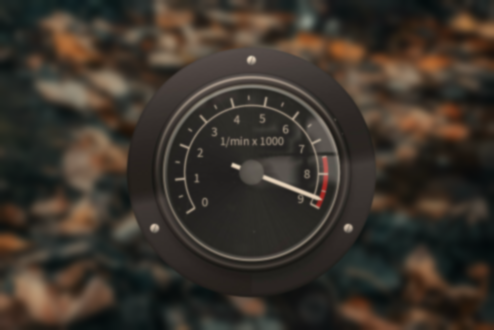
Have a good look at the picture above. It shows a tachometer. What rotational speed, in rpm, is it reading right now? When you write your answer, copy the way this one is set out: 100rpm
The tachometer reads 8750rpm
